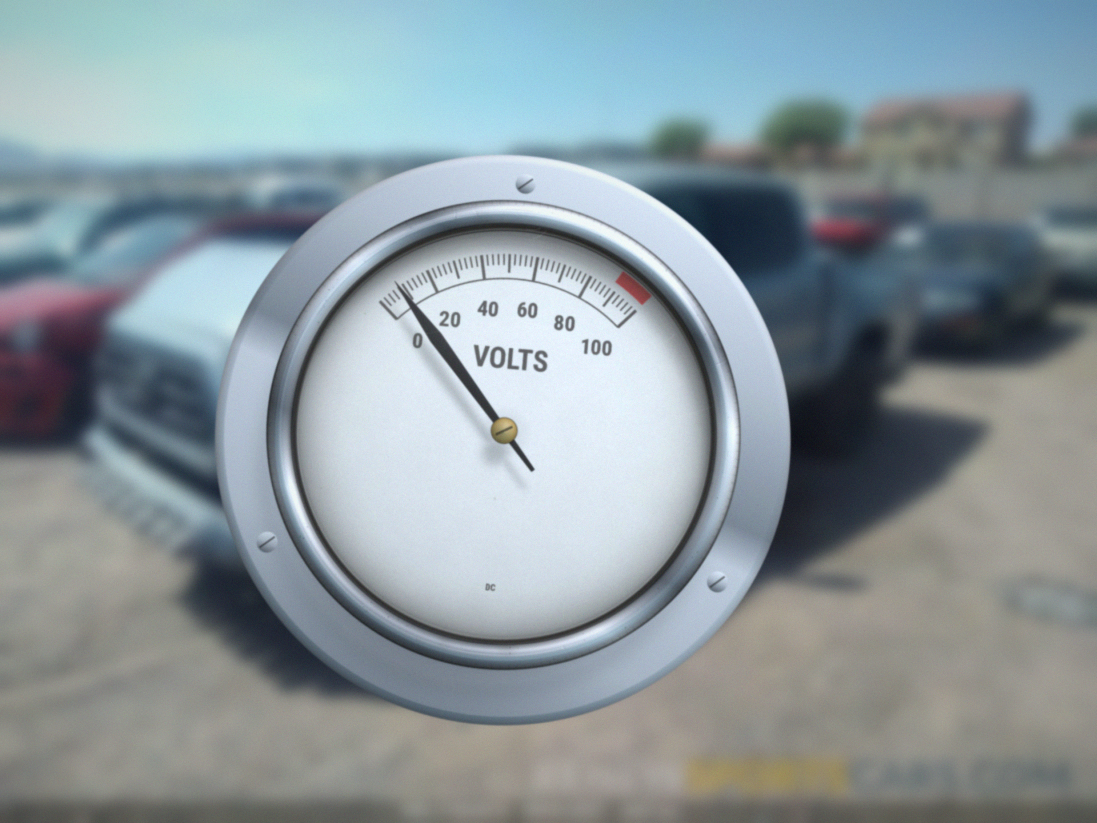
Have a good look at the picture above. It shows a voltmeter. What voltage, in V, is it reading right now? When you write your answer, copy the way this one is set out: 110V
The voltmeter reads 8V
